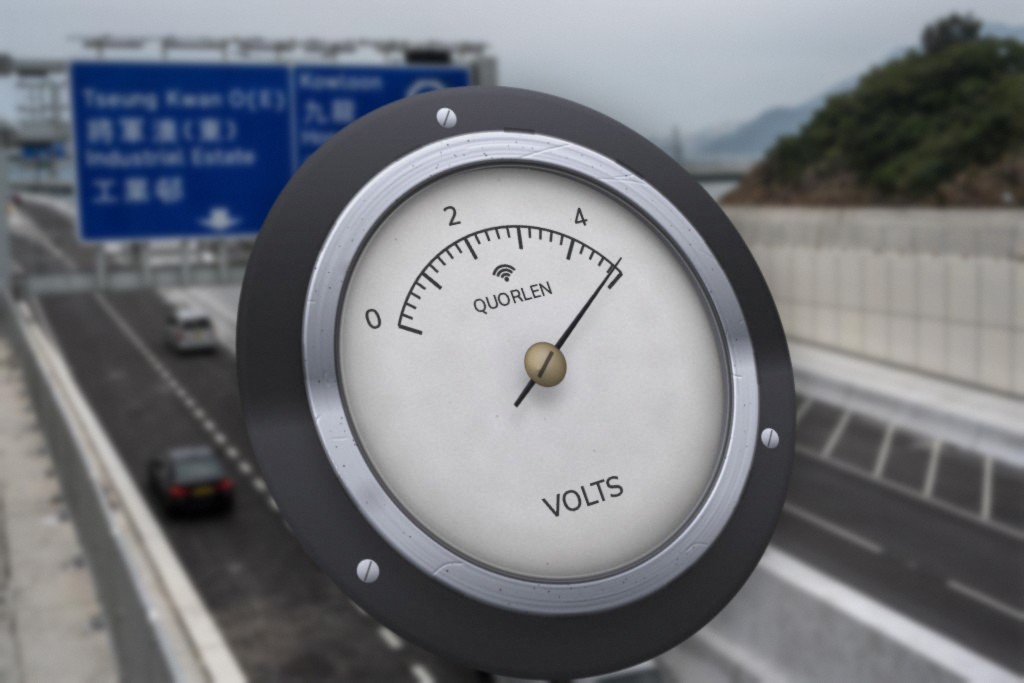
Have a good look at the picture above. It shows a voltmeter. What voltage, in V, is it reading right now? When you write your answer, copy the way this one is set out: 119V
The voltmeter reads 4.8V
